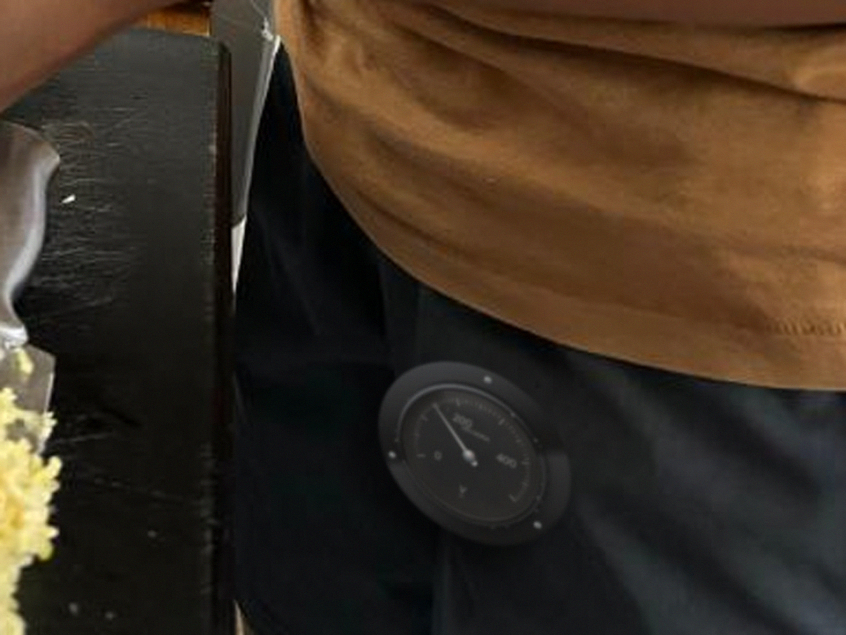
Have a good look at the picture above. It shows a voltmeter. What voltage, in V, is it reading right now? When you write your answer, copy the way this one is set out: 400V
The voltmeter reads 150V
